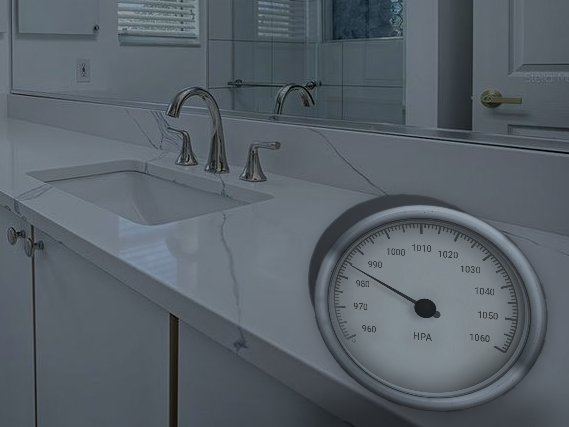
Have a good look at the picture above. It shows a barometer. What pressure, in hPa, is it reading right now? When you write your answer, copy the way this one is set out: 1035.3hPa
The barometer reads 985hPa
